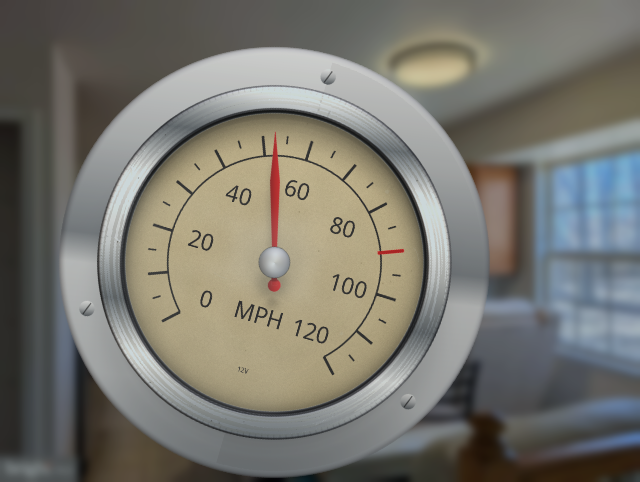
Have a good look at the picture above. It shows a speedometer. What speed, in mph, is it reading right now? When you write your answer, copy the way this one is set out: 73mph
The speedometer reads 52.5mph
